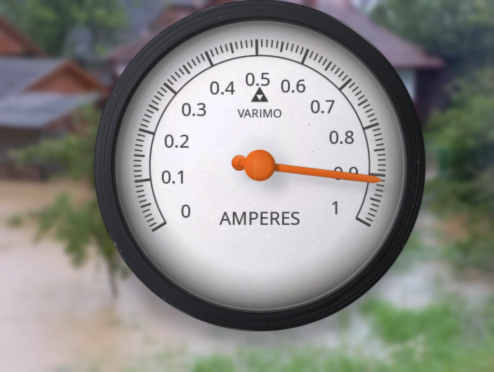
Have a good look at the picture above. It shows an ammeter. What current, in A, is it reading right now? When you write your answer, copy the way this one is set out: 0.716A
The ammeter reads 0.91A
